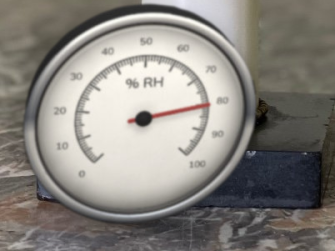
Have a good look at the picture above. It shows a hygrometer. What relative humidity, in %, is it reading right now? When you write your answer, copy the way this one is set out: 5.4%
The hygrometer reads 80%
